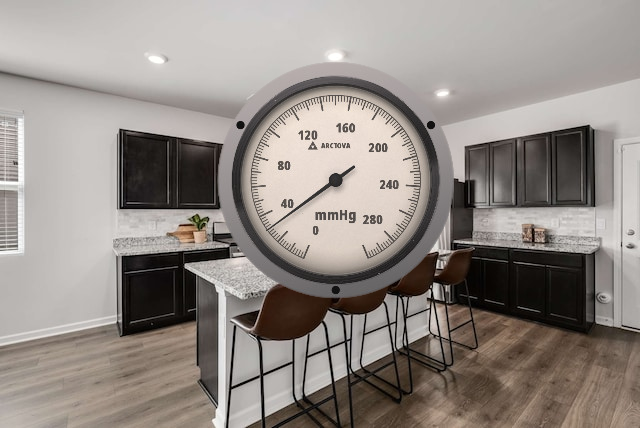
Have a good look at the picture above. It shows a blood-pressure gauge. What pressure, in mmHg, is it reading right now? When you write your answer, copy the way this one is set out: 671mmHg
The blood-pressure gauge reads 30mmHg
